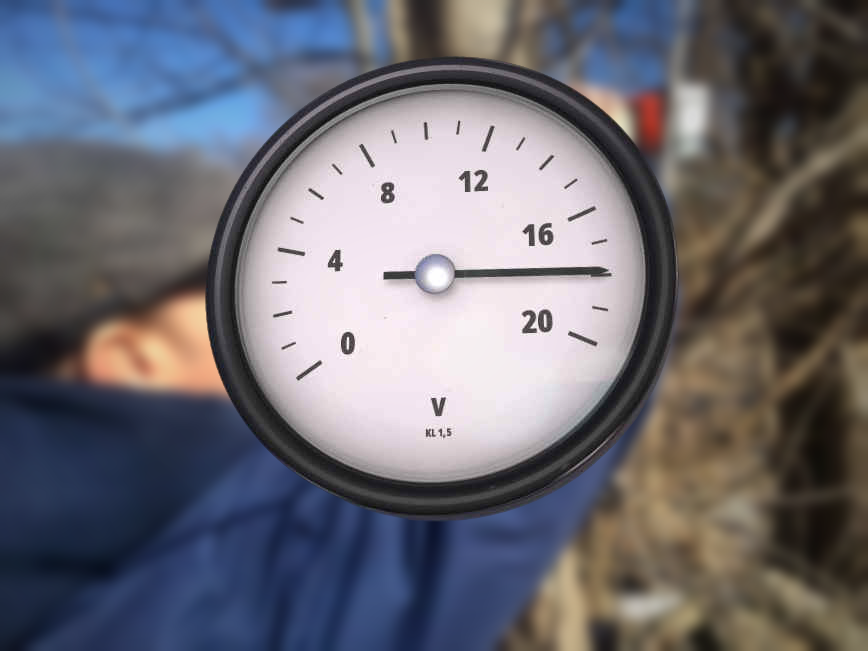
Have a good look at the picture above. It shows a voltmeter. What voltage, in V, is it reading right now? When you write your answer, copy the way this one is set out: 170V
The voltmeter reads 18V
